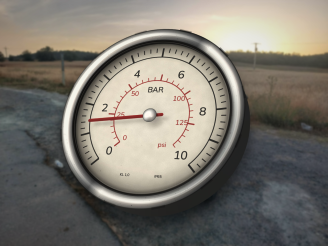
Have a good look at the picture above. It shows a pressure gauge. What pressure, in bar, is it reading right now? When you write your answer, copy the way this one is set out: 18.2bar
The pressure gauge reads 1.4bar
